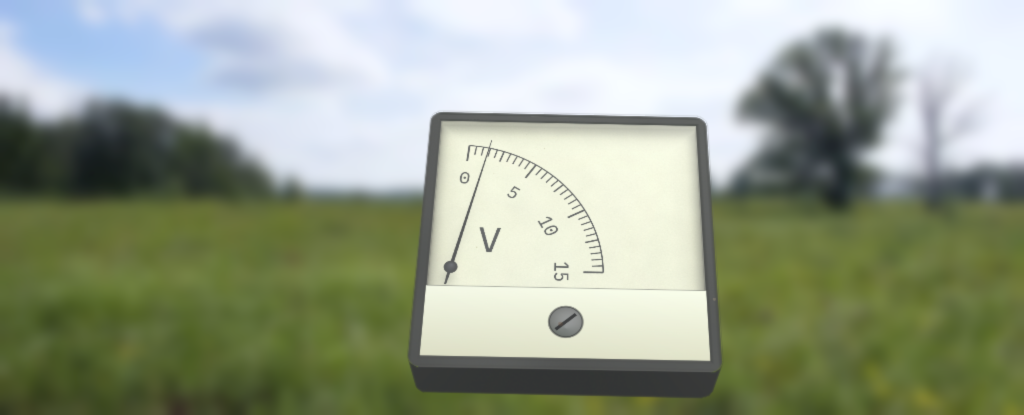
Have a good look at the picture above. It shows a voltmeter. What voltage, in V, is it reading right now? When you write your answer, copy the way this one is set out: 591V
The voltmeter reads 1.5V
